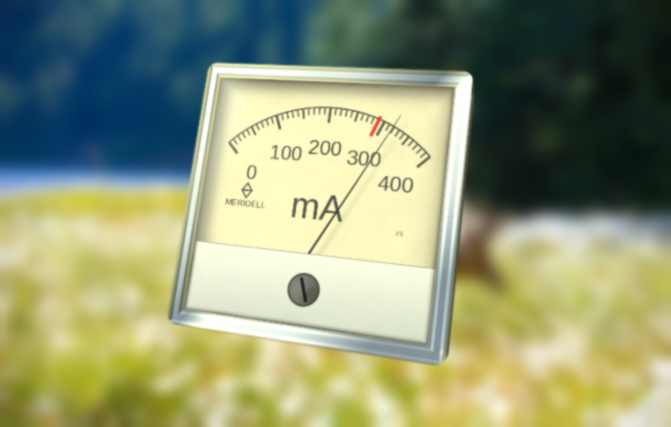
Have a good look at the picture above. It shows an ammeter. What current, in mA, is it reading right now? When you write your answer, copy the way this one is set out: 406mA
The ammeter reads 320mA
